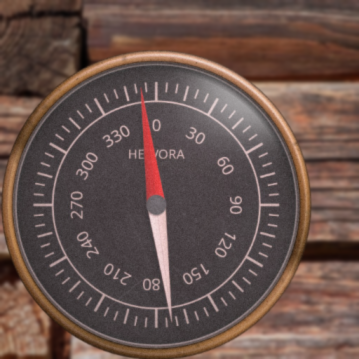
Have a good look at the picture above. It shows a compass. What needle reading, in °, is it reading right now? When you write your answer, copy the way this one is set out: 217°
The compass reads 352.5°
